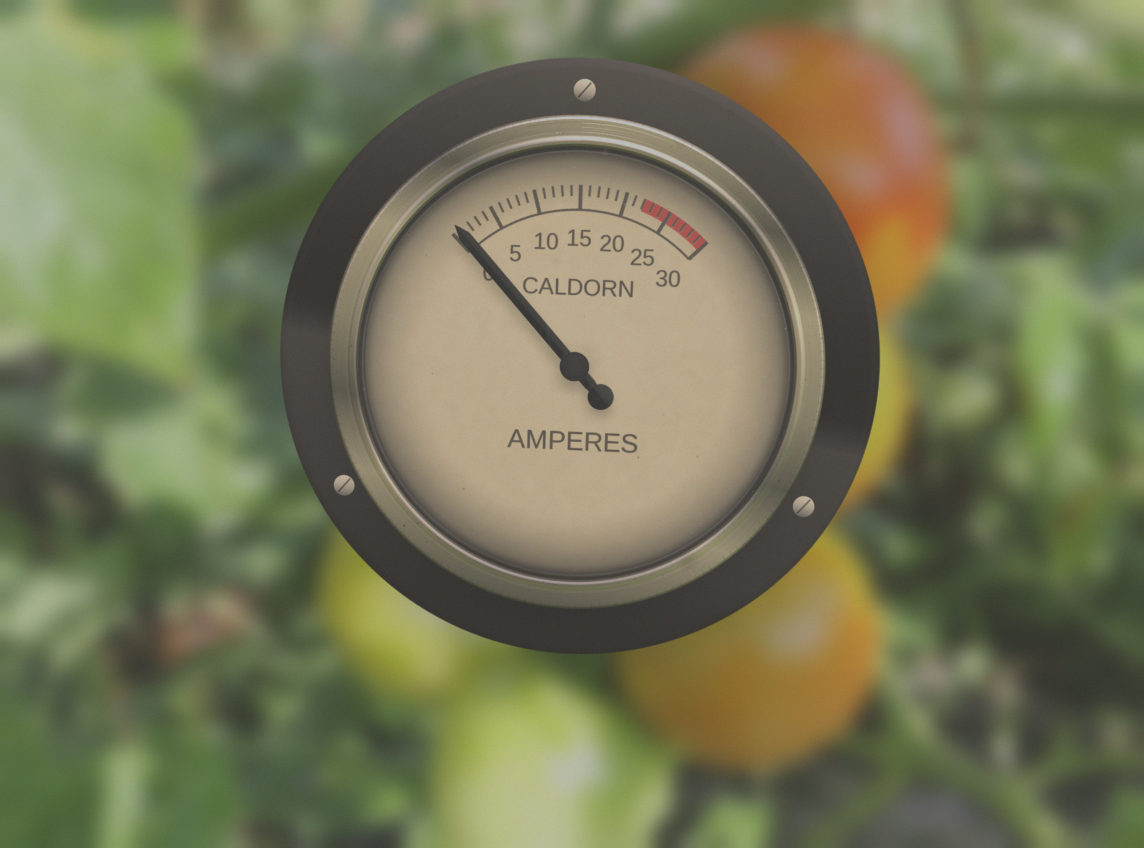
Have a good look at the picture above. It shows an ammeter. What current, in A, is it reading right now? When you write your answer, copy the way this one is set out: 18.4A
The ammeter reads 1A
